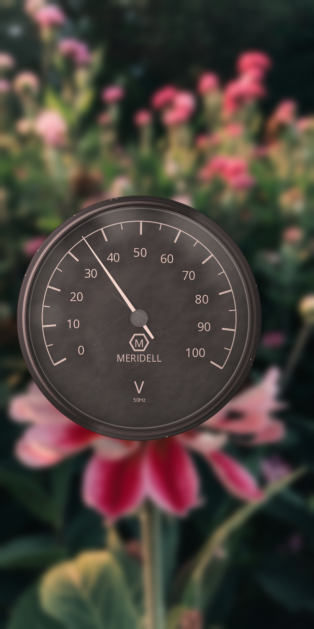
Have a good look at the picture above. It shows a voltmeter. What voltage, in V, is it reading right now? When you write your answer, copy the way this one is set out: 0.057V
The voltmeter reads 35V
